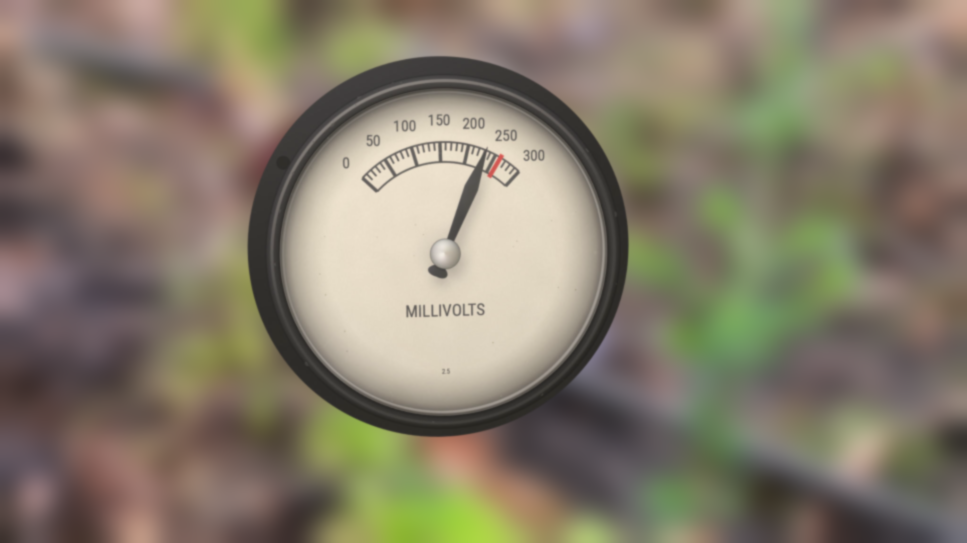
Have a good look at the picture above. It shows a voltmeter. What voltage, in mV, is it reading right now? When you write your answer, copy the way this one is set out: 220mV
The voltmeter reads 230mV
